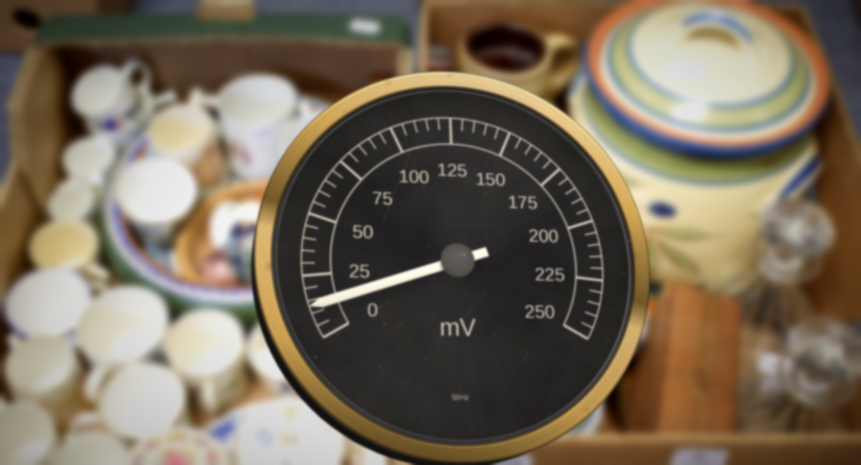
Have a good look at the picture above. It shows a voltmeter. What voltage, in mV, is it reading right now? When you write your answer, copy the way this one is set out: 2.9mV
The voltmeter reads 12.5mV
